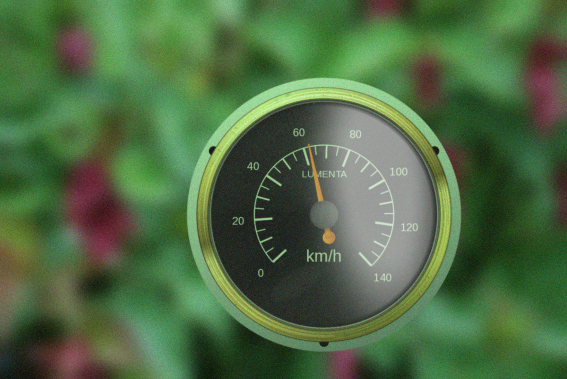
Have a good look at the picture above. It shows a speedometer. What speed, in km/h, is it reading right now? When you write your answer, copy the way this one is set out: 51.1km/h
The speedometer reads 62.5km/h
